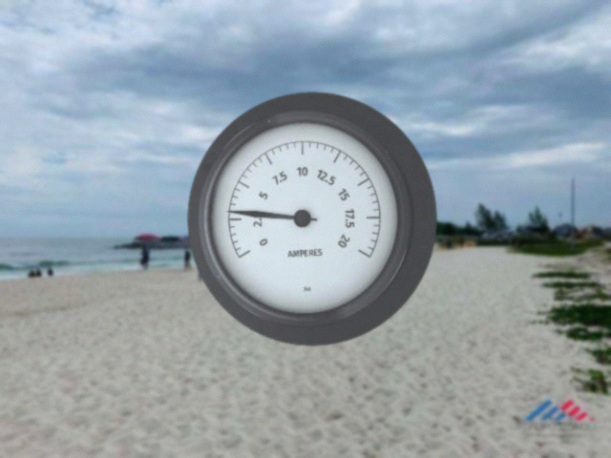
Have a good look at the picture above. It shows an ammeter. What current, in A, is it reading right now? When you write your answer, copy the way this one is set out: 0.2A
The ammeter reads 3A
